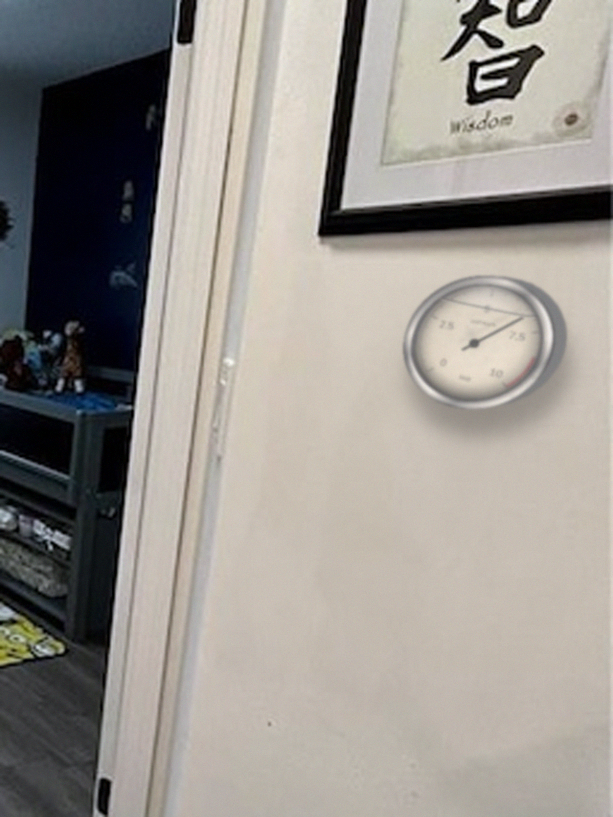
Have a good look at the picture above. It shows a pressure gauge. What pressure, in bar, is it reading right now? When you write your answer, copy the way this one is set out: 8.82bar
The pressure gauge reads 6.75bar
